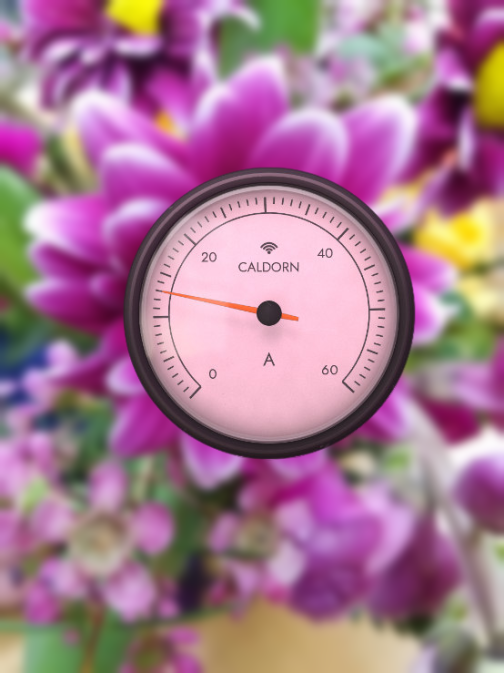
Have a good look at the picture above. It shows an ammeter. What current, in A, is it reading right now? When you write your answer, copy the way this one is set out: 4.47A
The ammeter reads 13A
